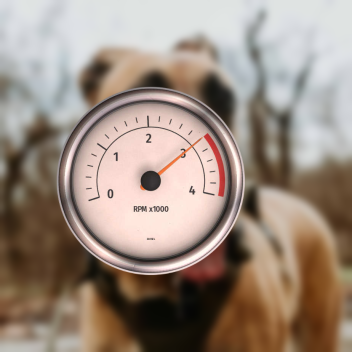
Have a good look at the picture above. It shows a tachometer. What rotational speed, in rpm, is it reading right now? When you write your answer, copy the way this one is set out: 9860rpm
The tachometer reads 3000rpm
